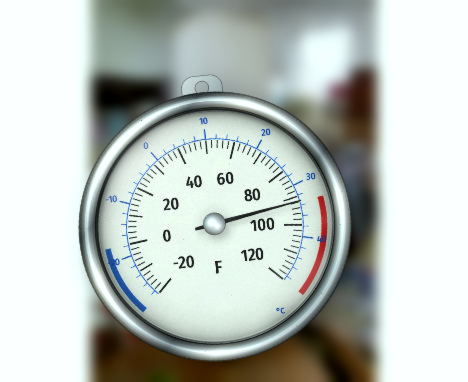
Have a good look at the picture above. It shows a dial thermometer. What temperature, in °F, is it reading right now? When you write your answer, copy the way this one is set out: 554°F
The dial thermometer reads 92°F
